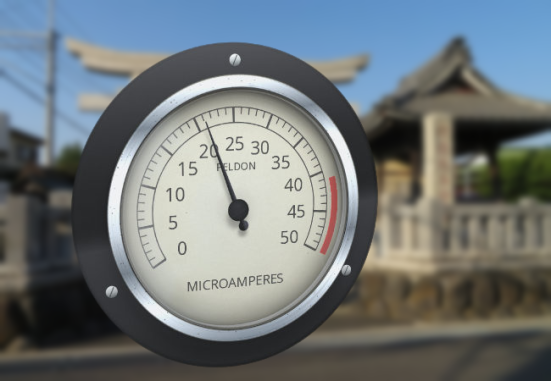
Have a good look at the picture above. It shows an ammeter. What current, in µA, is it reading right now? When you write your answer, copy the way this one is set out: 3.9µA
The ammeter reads 21µA
